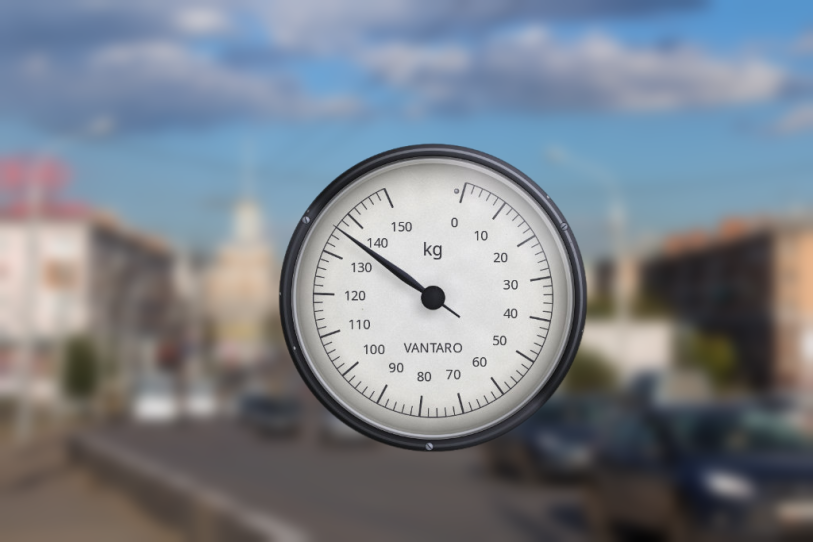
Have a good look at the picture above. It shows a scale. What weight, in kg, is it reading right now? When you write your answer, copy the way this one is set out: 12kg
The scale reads 136kg
